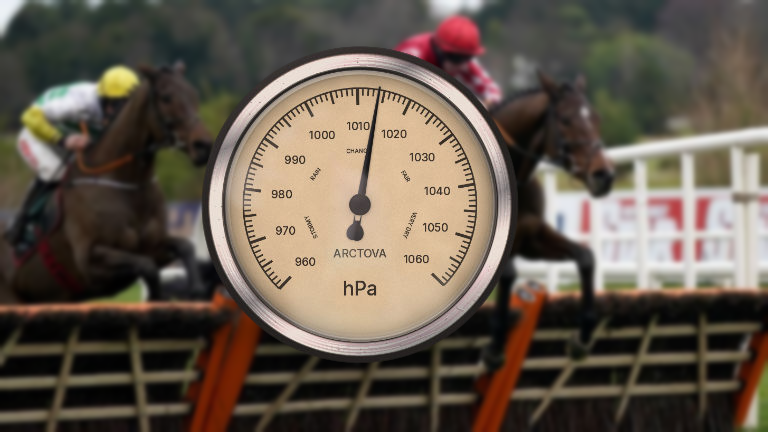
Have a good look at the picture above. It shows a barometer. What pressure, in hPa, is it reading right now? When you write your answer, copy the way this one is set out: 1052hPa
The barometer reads 1014hPa
